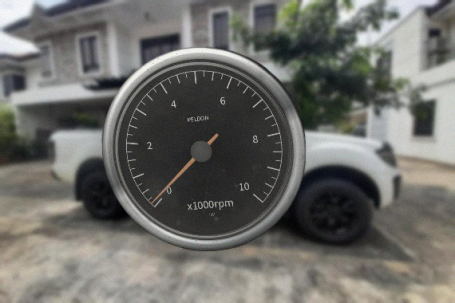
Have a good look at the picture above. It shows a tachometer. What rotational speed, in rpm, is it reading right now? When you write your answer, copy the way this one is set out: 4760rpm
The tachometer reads 125rpm
